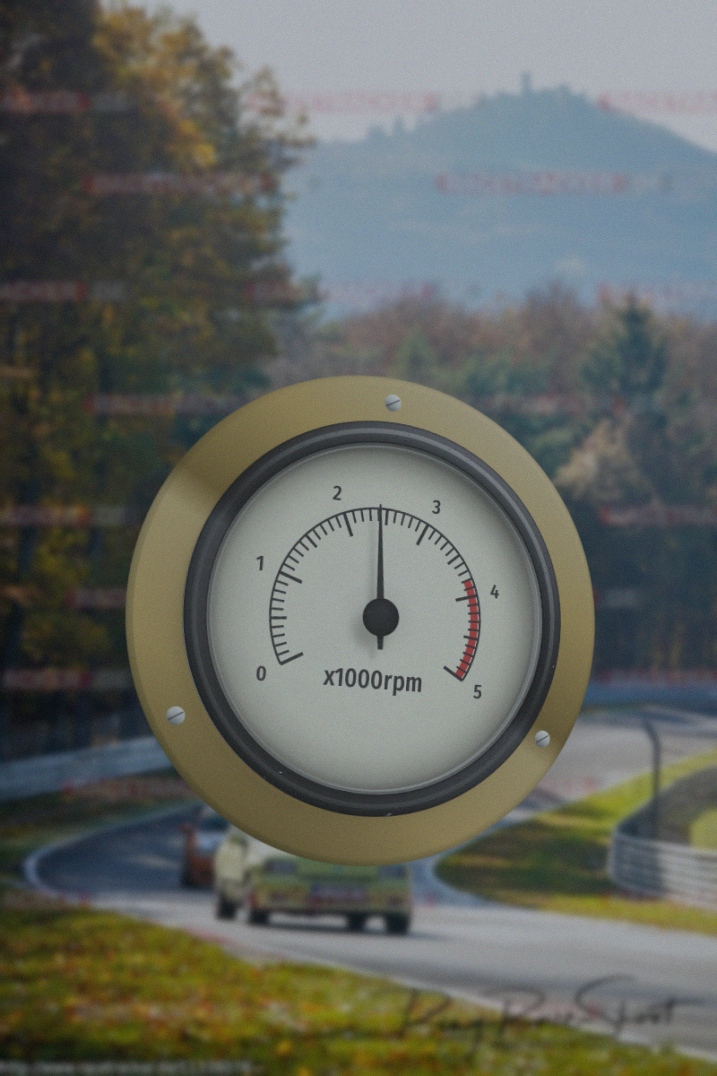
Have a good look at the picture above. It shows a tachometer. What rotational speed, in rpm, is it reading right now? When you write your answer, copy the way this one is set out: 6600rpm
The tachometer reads 2400rpm
